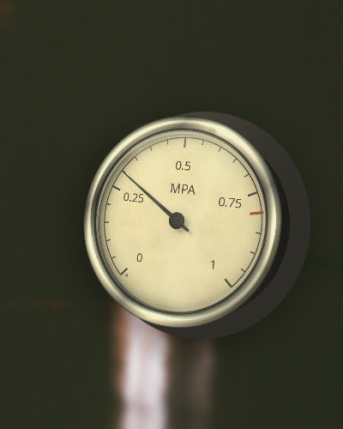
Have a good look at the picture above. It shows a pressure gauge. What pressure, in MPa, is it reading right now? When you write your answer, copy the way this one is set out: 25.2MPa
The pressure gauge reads 0.3MPa
